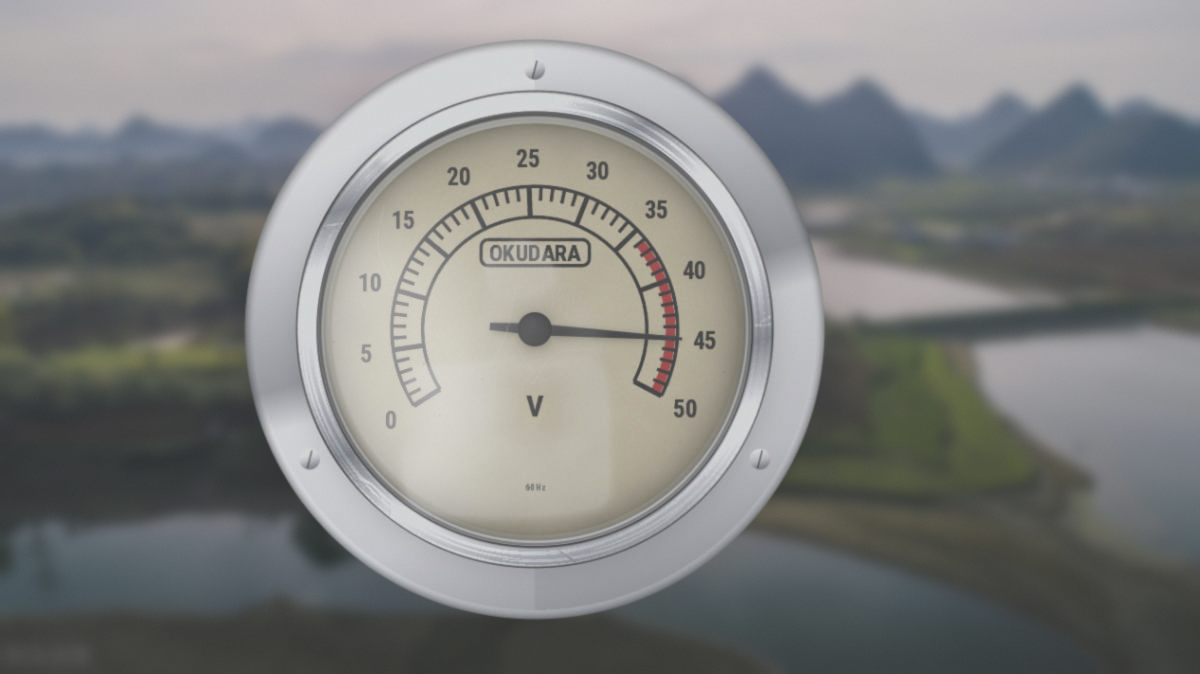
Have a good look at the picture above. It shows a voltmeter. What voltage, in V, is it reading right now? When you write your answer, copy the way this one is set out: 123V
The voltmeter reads 45V
